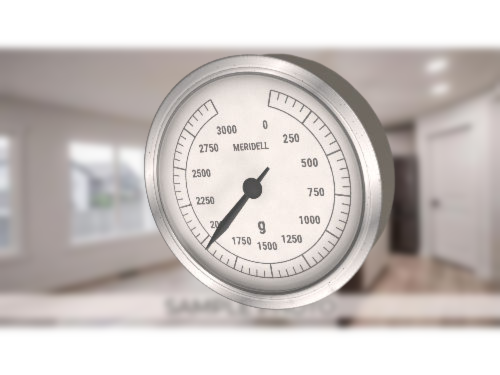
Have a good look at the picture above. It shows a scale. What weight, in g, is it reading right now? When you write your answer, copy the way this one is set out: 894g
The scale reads 1950g
